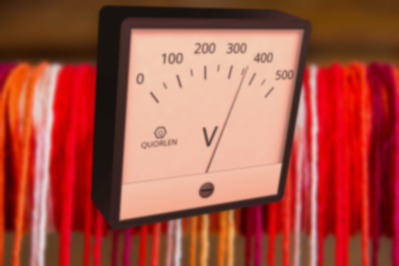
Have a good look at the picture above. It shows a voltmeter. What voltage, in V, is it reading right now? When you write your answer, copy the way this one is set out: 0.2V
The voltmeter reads 350V
